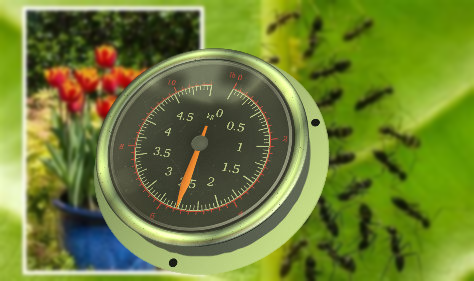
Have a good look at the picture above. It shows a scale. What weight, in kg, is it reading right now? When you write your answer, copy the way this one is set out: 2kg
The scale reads 2.5kg
